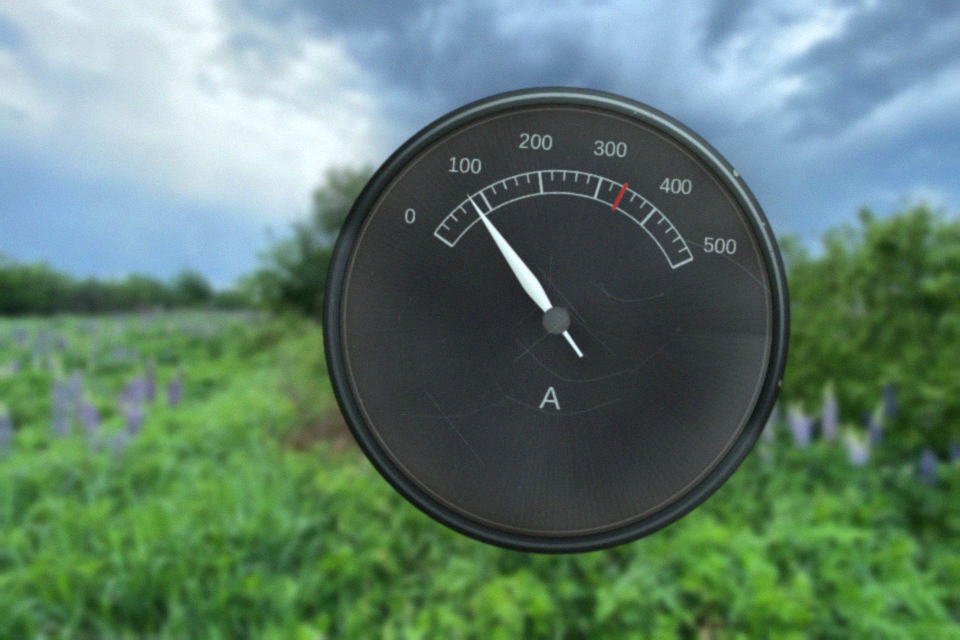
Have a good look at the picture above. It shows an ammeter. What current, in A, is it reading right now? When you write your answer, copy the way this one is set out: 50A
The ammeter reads 80A
